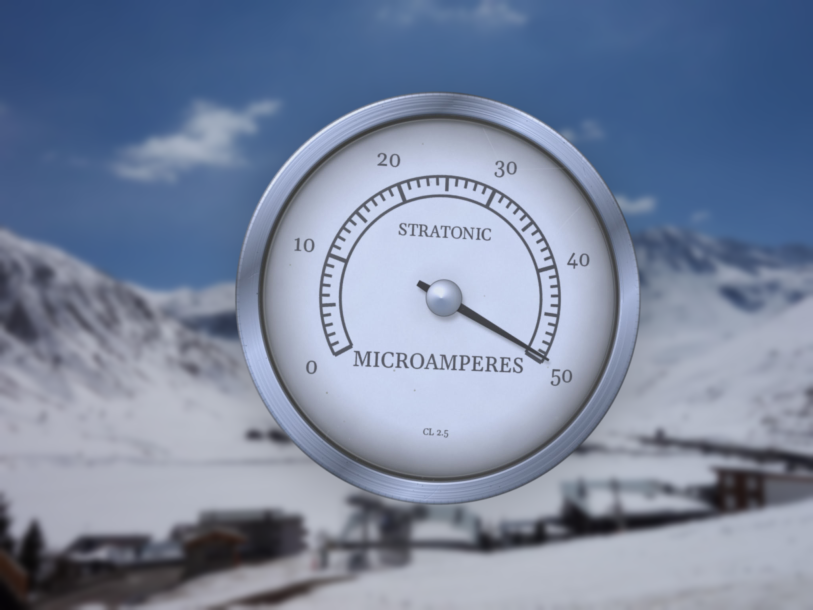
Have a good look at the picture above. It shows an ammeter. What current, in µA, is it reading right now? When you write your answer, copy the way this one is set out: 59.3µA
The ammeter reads 49.5µA
